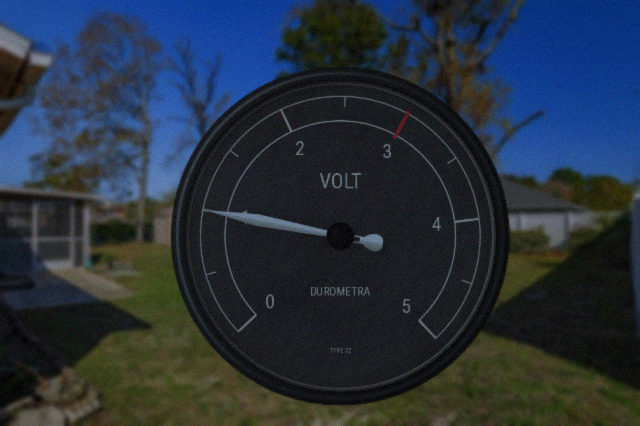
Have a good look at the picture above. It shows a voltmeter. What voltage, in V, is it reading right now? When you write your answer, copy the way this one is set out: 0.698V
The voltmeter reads 1V
